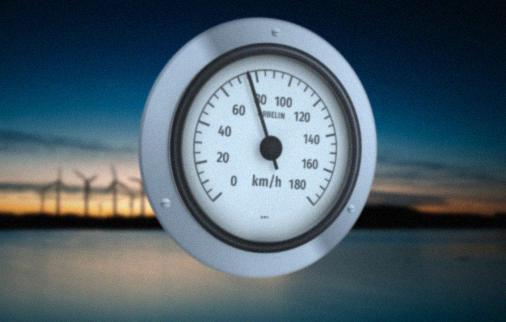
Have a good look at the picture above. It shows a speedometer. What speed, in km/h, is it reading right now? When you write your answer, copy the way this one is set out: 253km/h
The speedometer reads 75km/h
